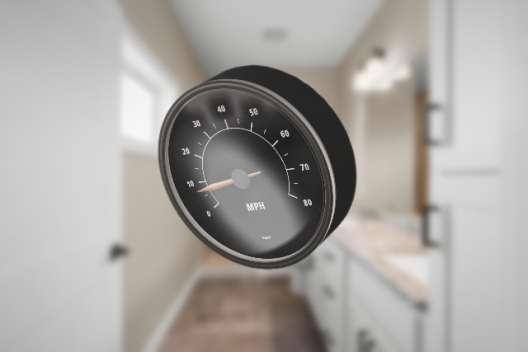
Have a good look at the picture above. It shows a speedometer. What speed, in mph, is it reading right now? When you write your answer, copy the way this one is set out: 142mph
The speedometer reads 7.5mph
